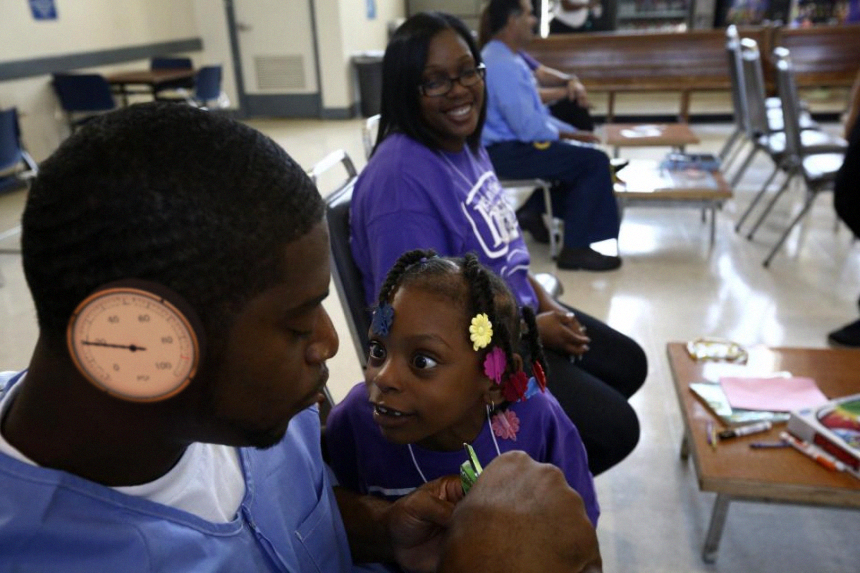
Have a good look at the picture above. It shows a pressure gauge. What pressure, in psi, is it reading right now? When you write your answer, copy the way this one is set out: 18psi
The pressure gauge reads 20psi
